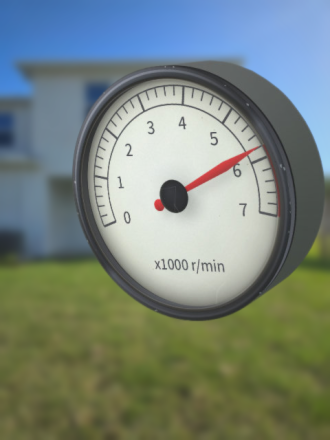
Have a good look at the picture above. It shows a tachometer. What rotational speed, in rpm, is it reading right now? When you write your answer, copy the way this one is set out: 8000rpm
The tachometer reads 5800rpm
